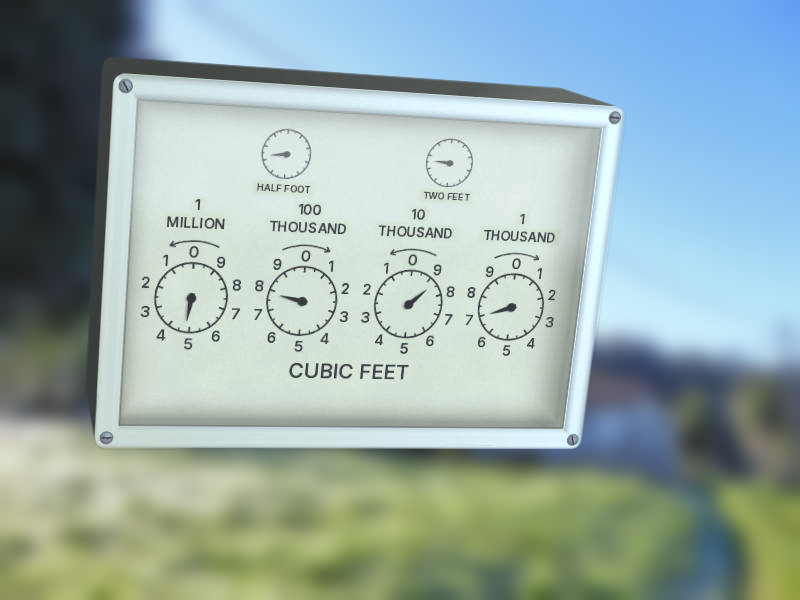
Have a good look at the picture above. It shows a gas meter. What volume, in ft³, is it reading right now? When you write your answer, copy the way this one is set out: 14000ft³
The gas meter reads 478700ft³
